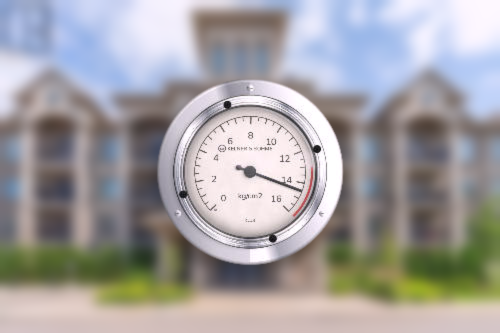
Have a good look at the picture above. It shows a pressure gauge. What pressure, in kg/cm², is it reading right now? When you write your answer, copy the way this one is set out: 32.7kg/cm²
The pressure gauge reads 14.5kg/cm²
